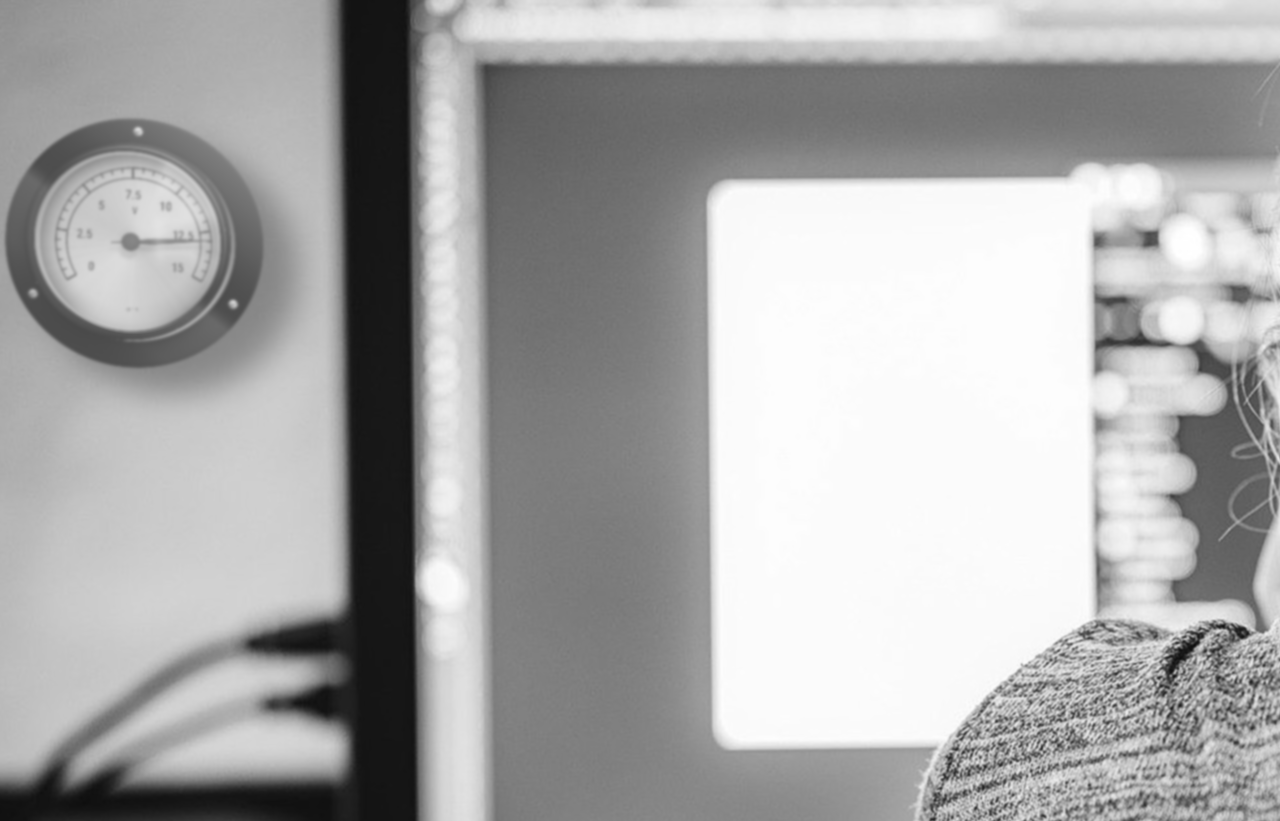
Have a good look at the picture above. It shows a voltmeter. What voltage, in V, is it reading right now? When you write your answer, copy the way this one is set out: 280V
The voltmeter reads 13V
